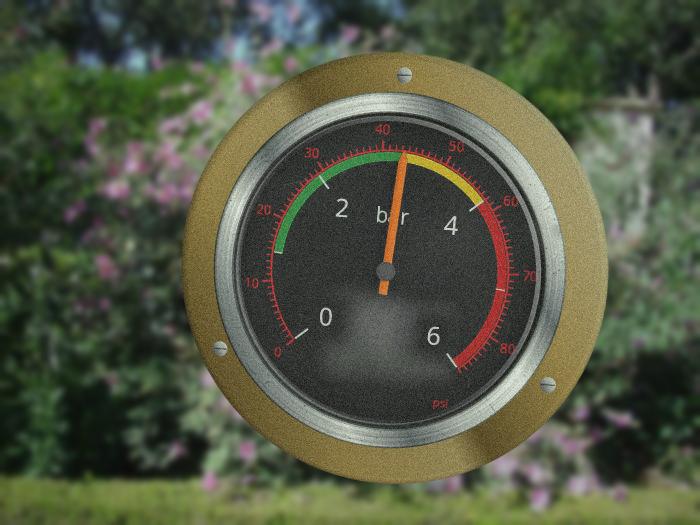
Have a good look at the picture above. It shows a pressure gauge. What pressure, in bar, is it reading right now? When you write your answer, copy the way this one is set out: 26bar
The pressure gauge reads 3bar
